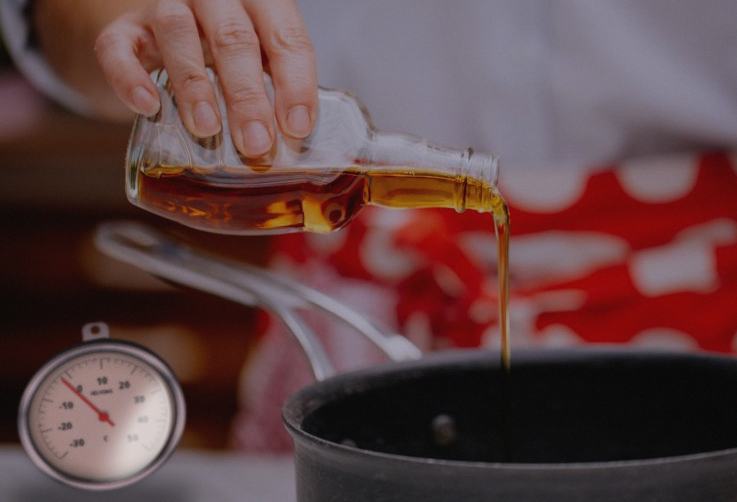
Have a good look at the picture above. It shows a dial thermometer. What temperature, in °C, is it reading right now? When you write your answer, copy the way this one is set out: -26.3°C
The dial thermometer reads -2°C
